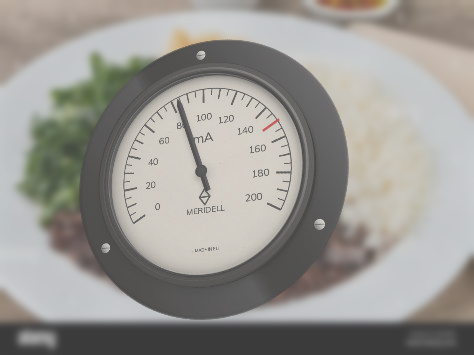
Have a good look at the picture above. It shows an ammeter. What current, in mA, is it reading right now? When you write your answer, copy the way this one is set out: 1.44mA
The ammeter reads 85mA
